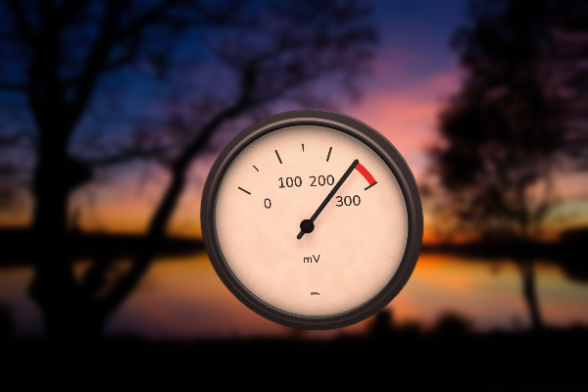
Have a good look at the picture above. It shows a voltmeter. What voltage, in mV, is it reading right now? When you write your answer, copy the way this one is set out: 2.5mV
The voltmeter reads 250mV
